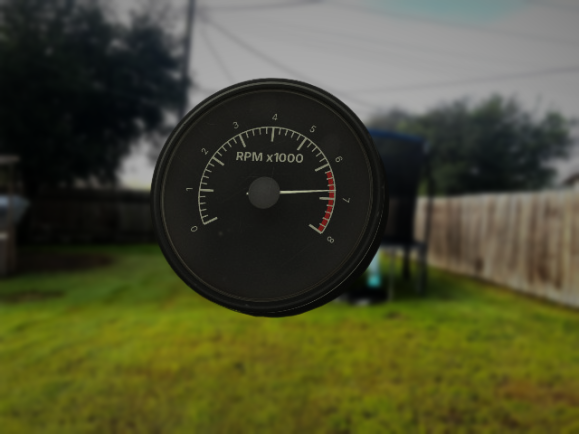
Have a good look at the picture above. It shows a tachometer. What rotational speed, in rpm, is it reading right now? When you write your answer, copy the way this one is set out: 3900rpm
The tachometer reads 6800rpm
